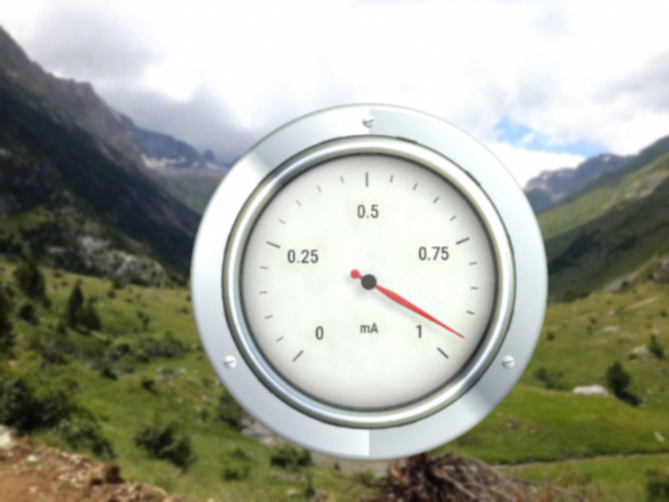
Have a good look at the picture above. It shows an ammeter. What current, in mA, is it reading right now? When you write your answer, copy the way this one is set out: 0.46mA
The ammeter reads 0.95mA
